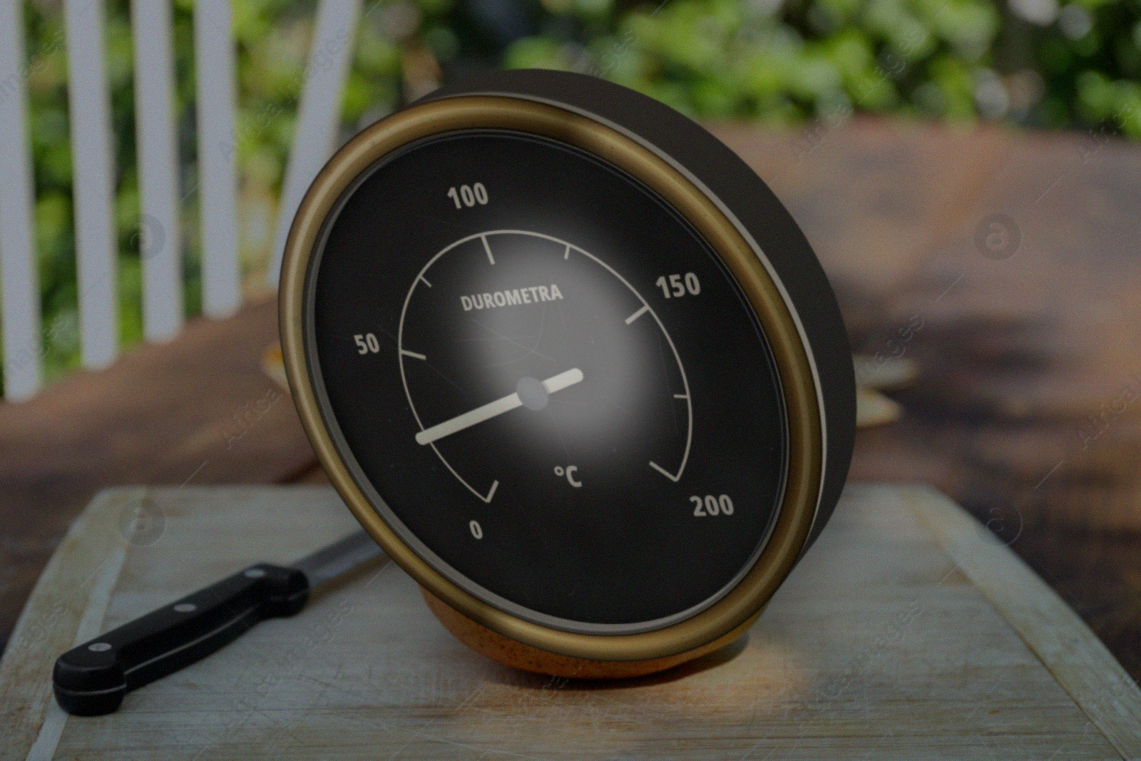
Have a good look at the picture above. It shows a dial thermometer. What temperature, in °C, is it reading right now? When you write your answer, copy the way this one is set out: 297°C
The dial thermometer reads 25°C
